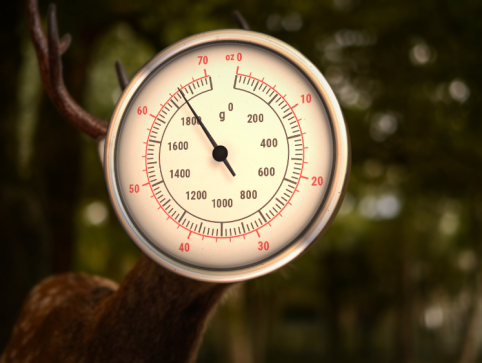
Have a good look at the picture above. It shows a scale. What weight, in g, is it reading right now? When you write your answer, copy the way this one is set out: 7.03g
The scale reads 1860g
